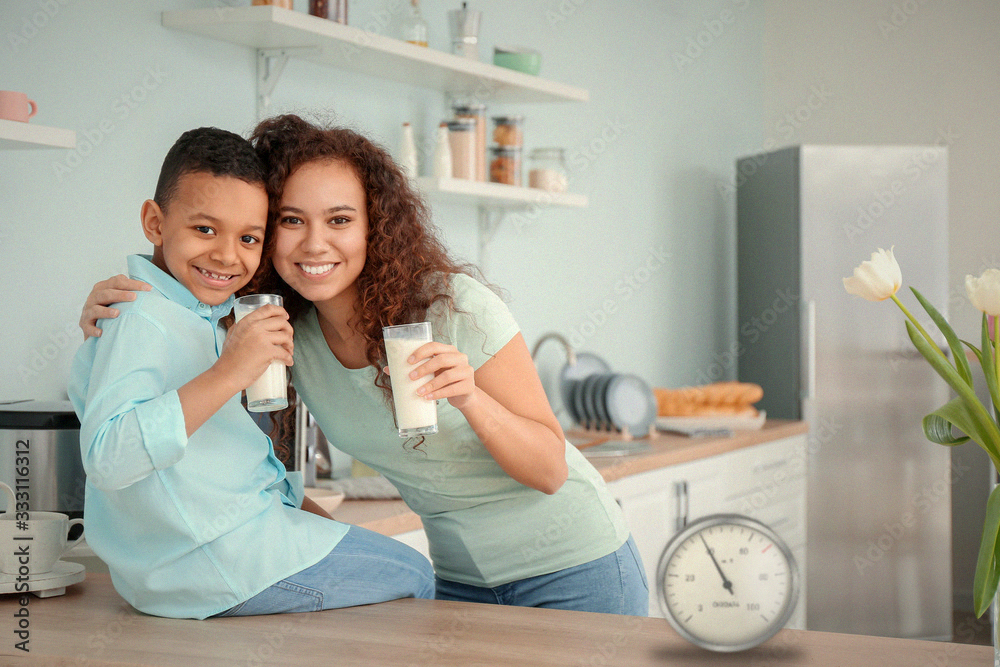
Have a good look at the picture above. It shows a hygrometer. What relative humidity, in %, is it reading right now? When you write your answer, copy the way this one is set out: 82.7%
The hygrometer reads 40%
